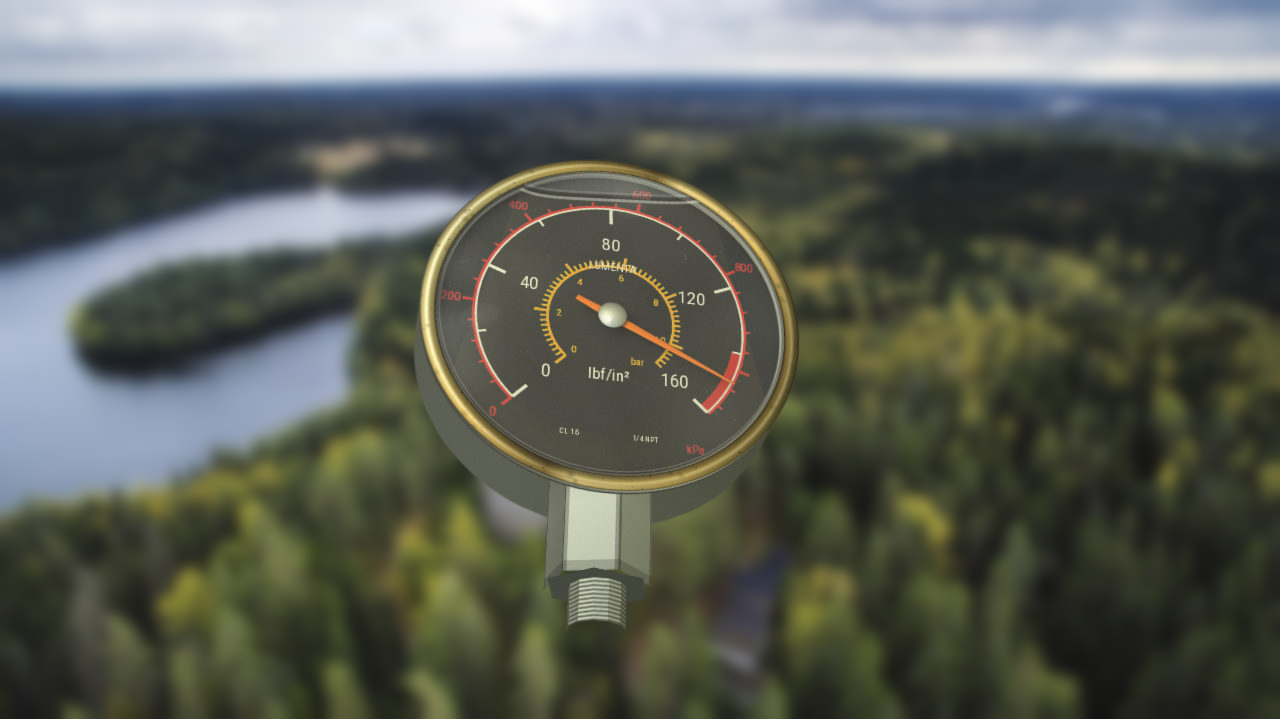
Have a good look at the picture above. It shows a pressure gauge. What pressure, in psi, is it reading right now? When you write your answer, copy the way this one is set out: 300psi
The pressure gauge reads 150psi
